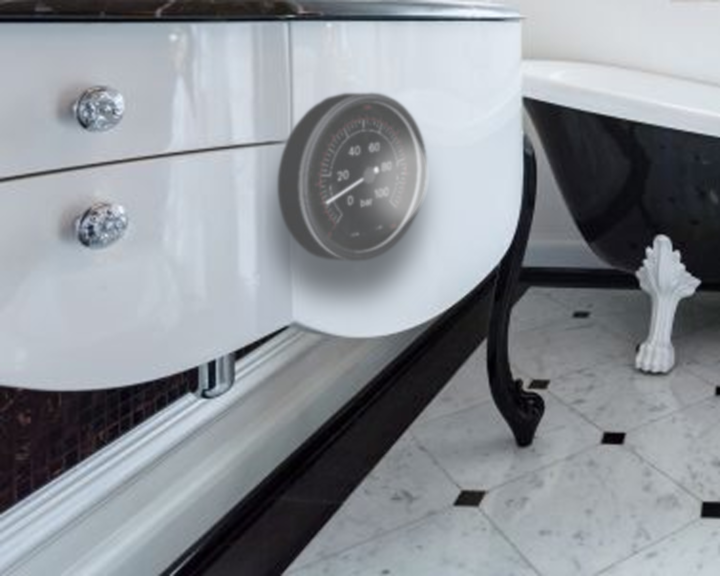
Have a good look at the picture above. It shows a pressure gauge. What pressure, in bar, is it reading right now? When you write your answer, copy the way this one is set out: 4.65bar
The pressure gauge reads 10bar
